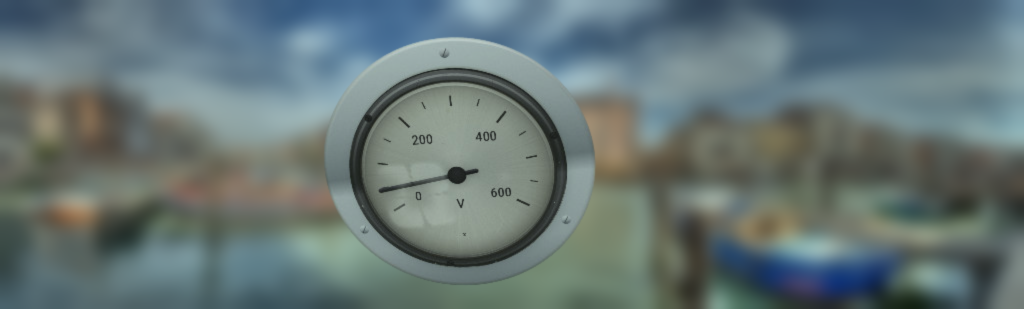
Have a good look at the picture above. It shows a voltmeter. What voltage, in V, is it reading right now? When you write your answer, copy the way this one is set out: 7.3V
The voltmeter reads 50V
